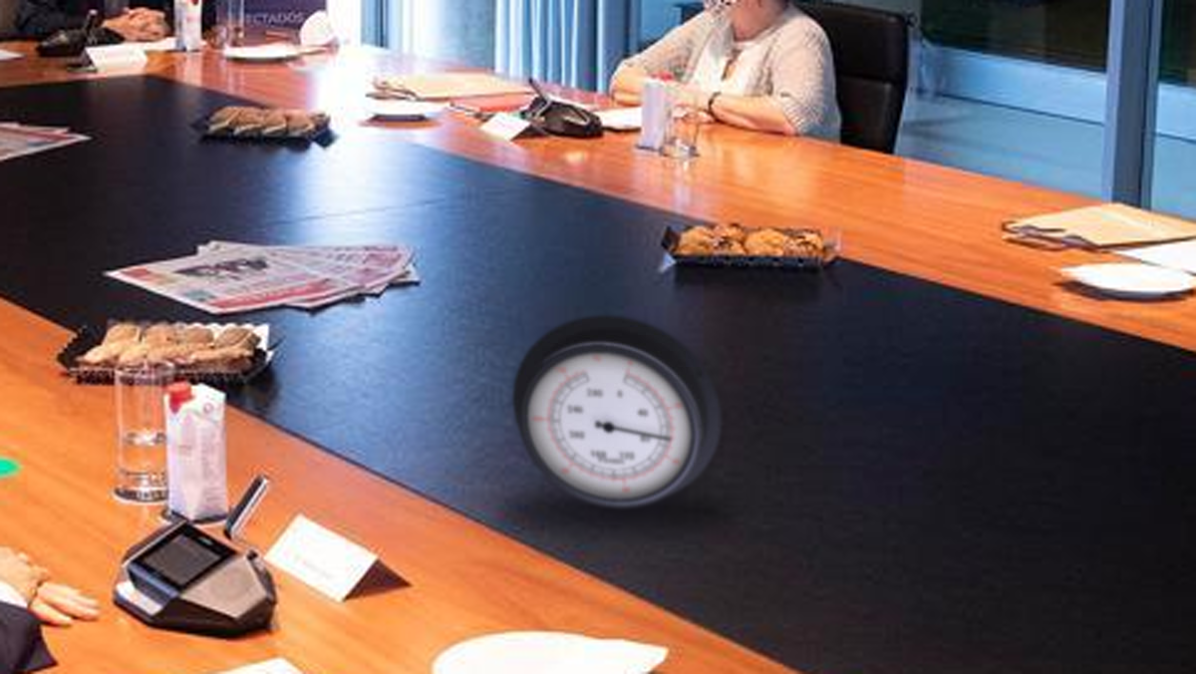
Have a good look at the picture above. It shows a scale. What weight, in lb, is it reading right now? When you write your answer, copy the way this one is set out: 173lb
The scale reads 70lb
